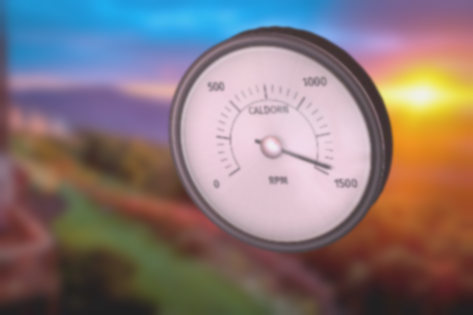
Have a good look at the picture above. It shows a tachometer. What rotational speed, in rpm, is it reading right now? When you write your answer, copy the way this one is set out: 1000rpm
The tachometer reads 1450rpm
